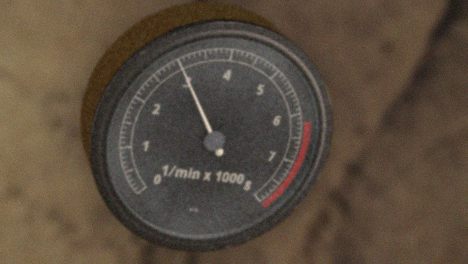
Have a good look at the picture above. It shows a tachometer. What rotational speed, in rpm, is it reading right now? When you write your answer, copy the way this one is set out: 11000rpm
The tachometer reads 3000rpm
